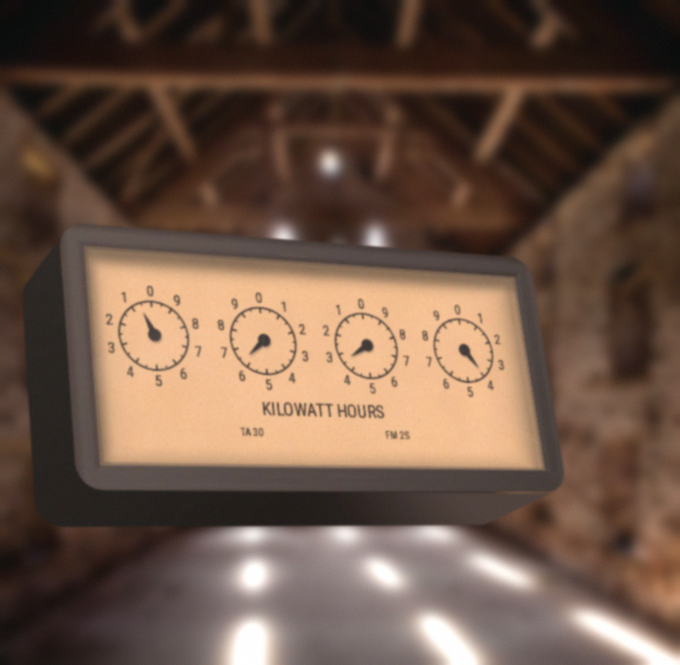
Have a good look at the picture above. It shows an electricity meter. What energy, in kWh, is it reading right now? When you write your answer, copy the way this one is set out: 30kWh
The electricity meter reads 634kWh
